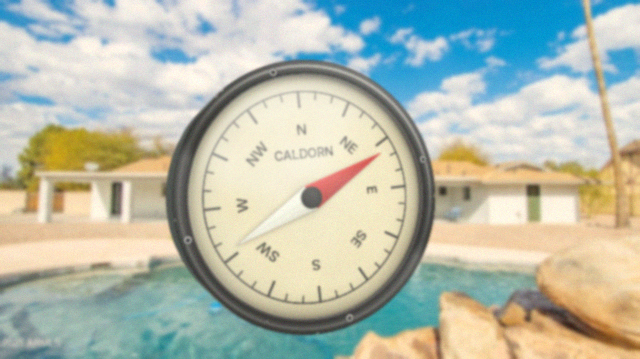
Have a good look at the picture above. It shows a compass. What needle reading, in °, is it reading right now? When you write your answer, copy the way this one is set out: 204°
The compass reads 65°
